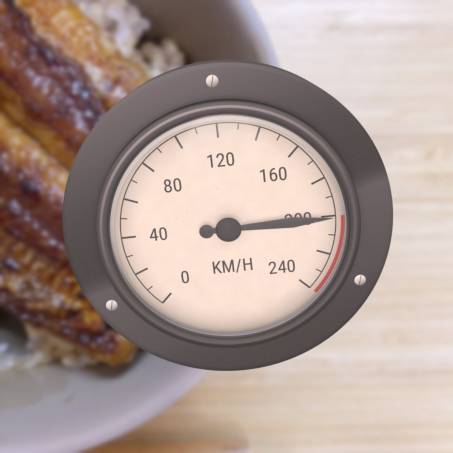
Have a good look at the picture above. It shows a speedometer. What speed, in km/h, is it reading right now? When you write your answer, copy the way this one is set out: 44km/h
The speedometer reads 200km/h
